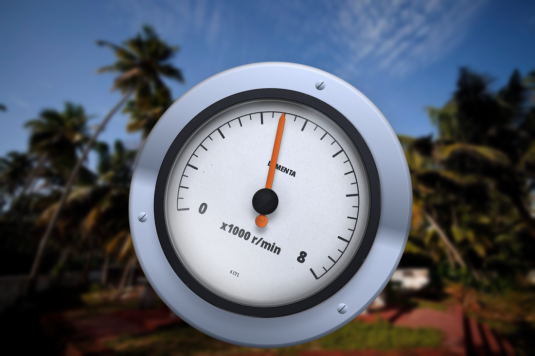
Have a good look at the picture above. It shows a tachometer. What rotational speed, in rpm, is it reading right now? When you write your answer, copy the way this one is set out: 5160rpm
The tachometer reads 3500rpm
